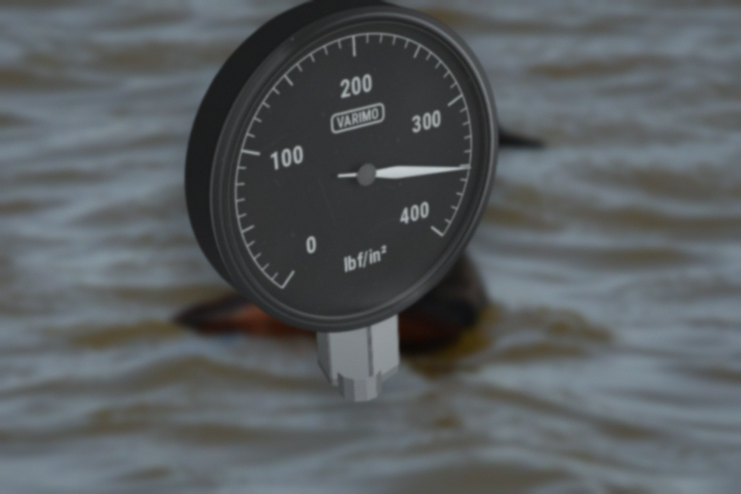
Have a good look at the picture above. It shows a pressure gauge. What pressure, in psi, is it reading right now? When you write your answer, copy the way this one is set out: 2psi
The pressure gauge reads 350psi
